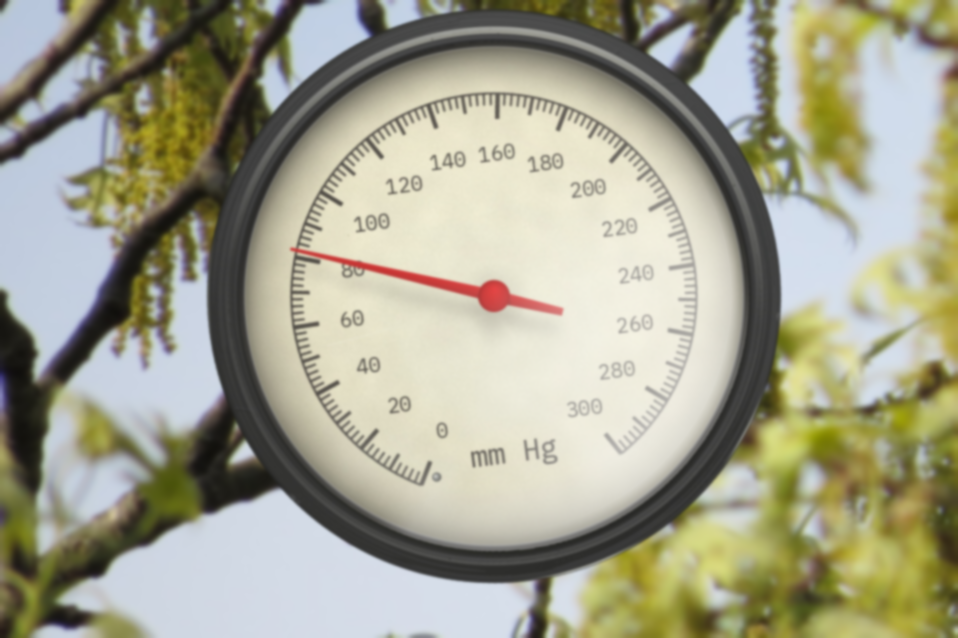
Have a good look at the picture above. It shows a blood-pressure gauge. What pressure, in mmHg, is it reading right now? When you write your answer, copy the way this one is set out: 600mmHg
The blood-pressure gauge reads 82mmHg
